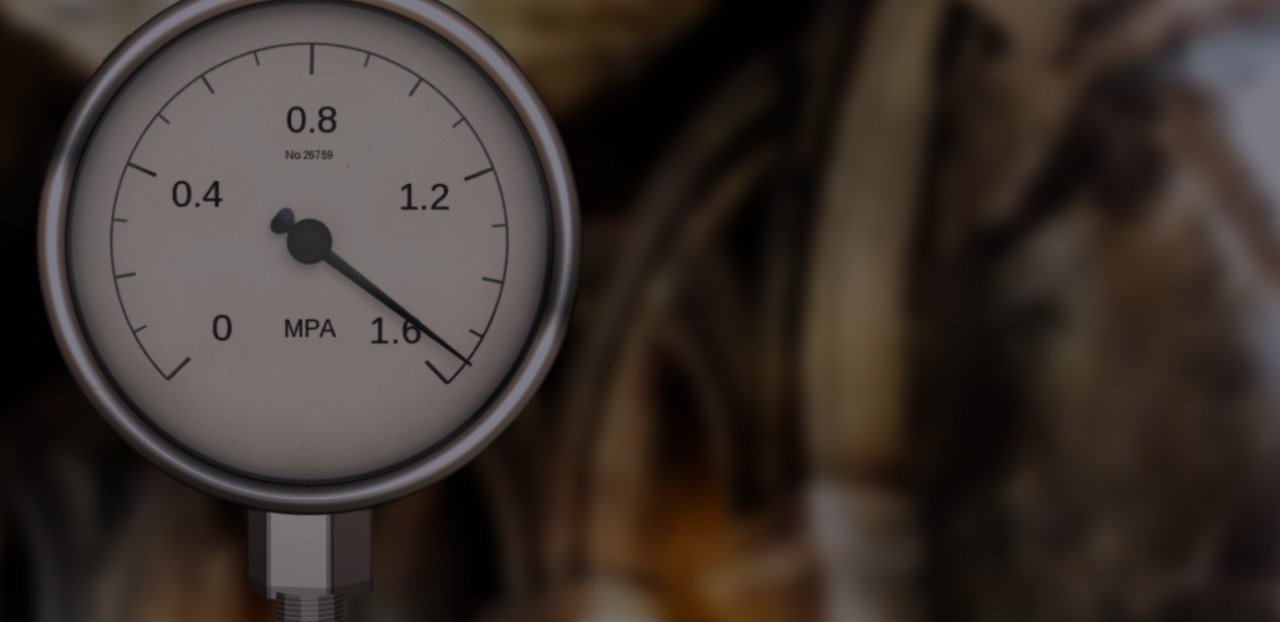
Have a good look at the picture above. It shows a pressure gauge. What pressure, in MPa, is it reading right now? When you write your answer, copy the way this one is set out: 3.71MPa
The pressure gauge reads 1.55MPa
